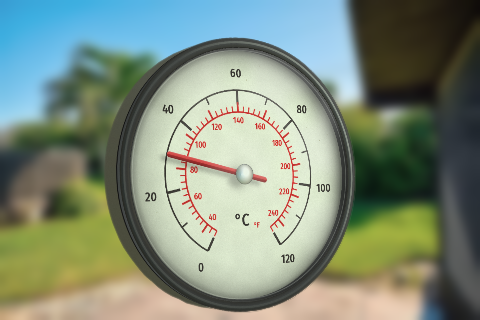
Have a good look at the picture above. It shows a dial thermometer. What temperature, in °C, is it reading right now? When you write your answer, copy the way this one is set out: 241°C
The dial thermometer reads 30°C
